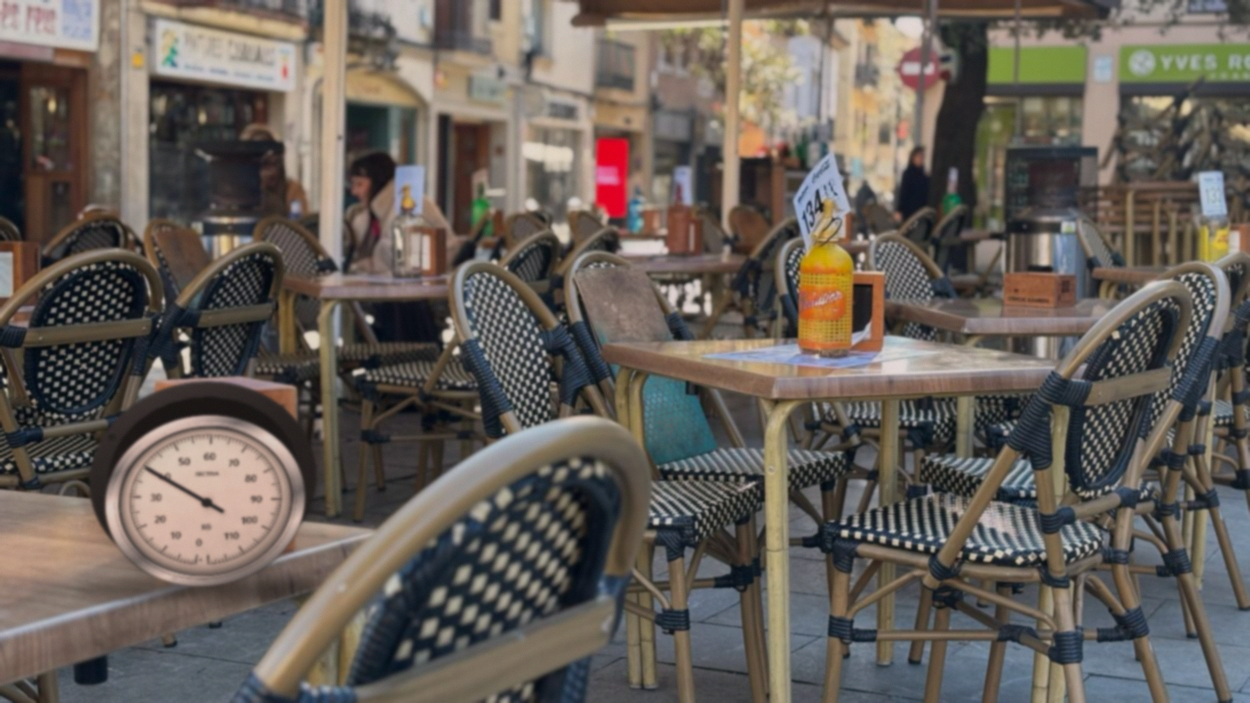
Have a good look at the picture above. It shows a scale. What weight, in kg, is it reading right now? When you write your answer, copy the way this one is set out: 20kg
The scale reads 40kg
